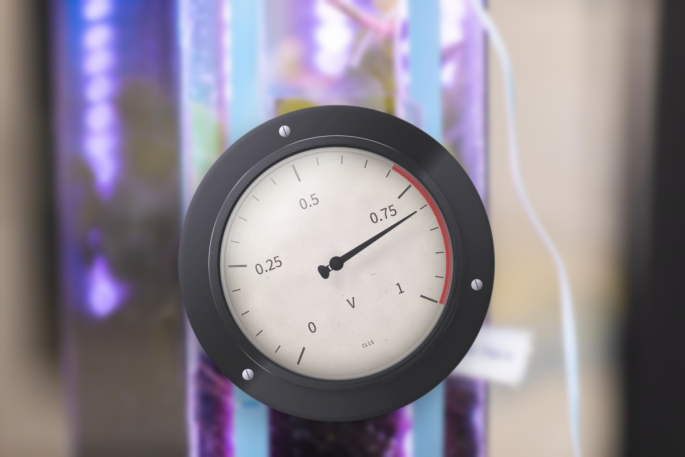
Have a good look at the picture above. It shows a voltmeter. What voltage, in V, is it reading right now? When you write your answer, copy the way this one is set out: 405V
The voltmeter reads 0.8V
